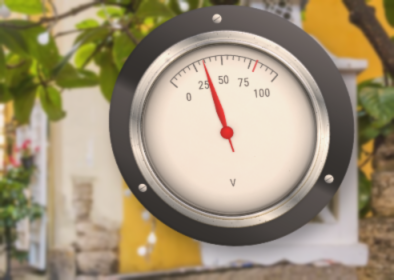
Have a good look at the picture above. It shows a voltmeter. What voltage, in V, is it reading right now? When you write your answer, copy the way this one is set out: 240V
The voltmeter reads 35V
